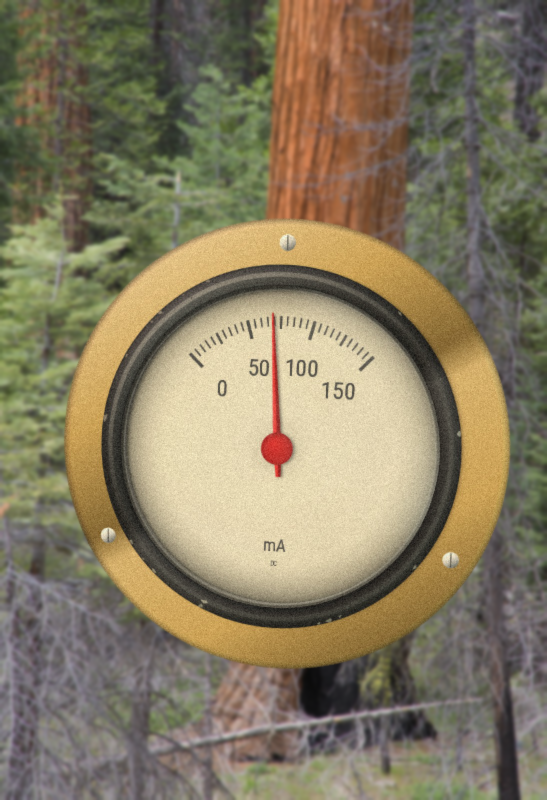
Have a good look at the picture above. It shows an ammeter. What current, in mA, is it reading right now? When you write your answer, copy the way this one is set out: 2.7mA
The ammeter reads 70mA
